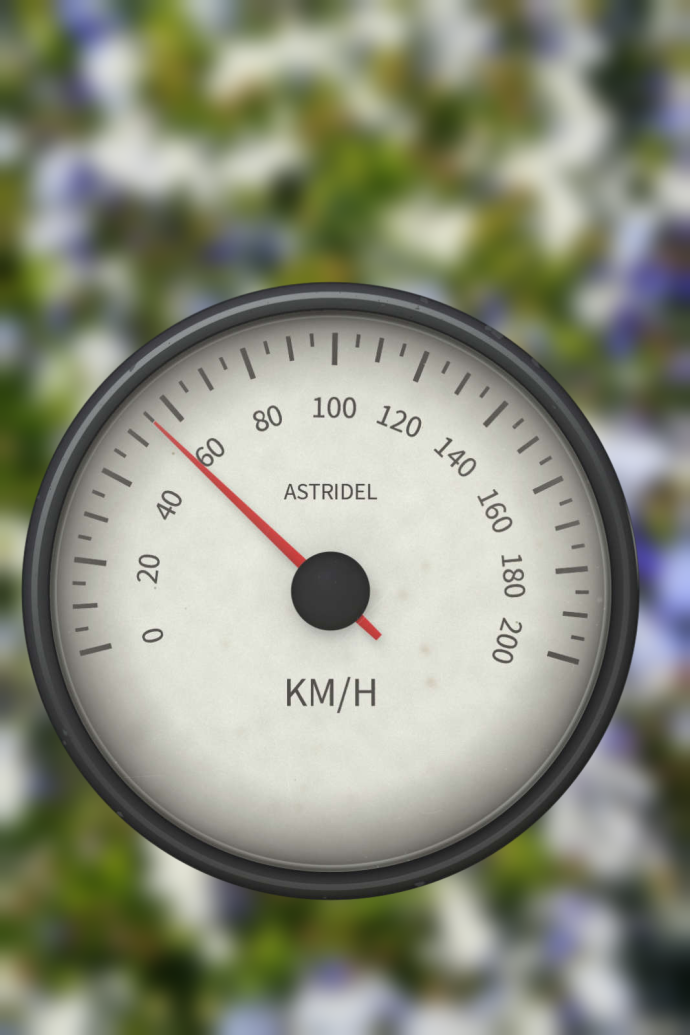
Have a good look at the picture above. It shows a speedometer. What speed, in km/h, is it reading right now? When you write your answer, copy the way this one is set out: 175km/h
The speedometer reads 55km/h
